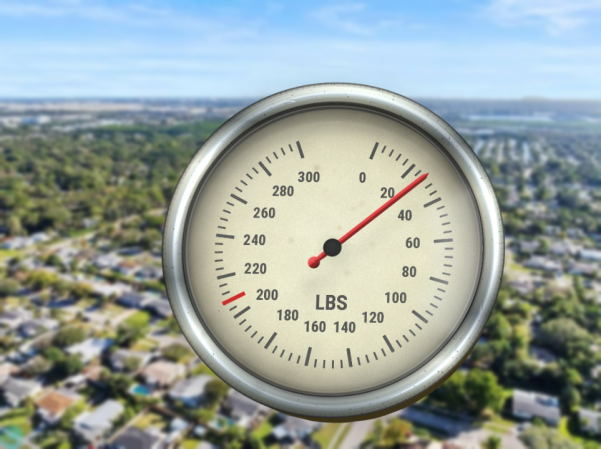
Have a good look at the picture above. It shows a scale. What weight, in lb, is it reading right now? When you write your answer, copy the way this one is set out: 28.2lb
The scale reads 28lb
